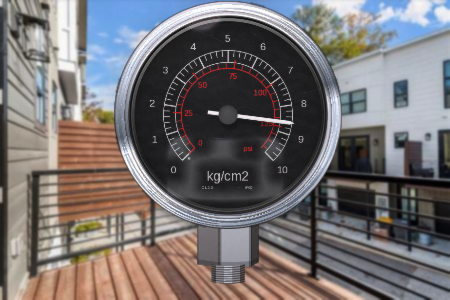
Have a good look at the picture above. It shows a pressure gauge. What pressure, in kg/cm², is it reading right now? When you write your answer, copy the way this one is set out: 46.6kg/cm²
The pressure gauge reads 8.6kg/cm²
